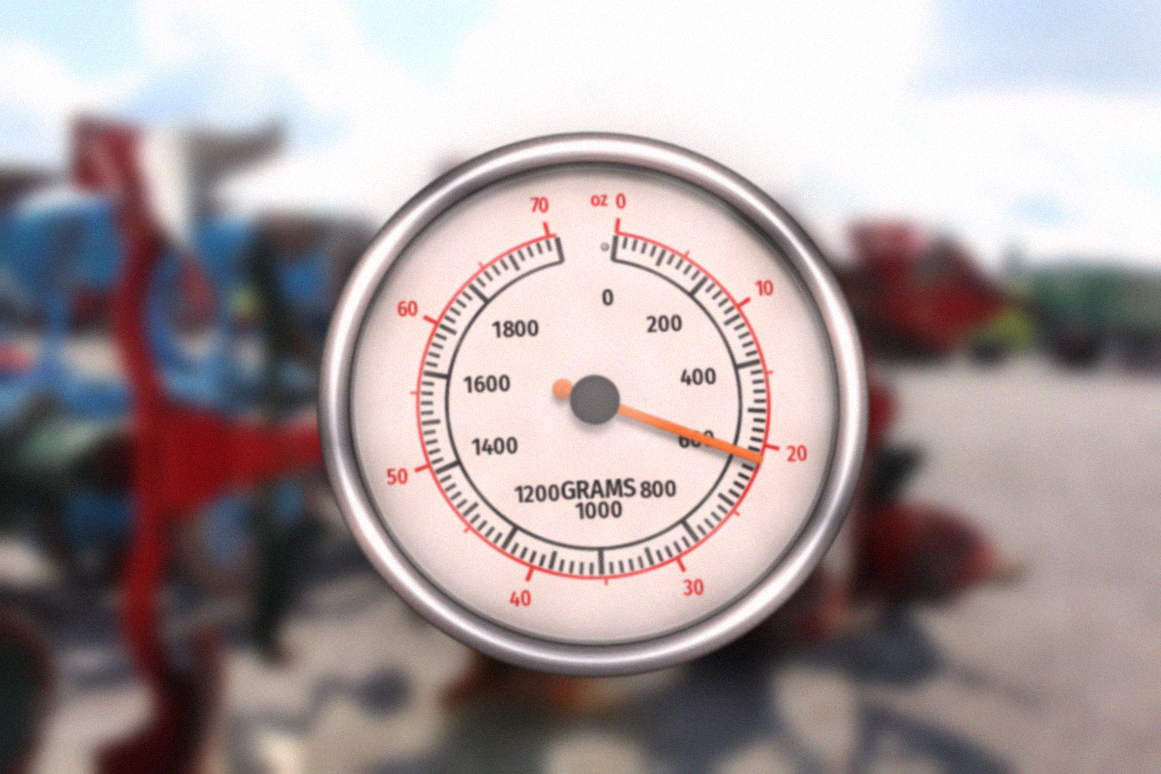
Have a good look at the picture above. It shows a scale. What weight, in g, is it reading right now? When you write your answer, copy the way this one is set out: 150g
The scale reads 600g
